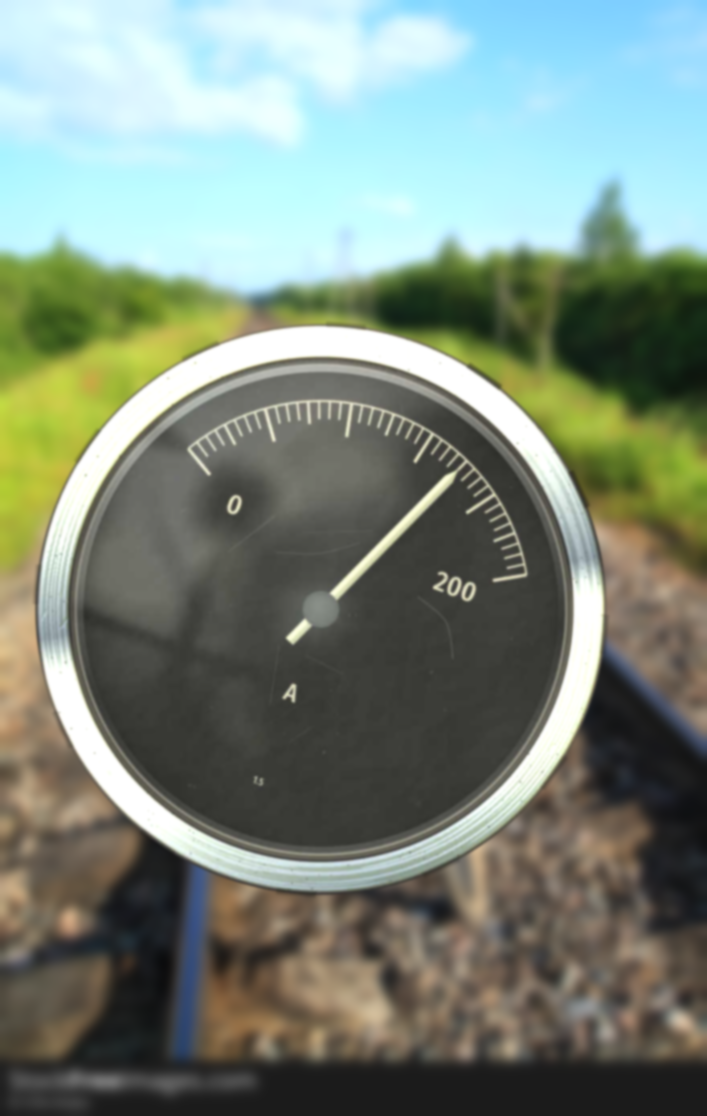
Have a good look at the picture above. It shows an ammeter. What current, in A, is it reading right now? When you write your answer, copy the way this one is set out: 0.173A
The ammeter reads 140A
